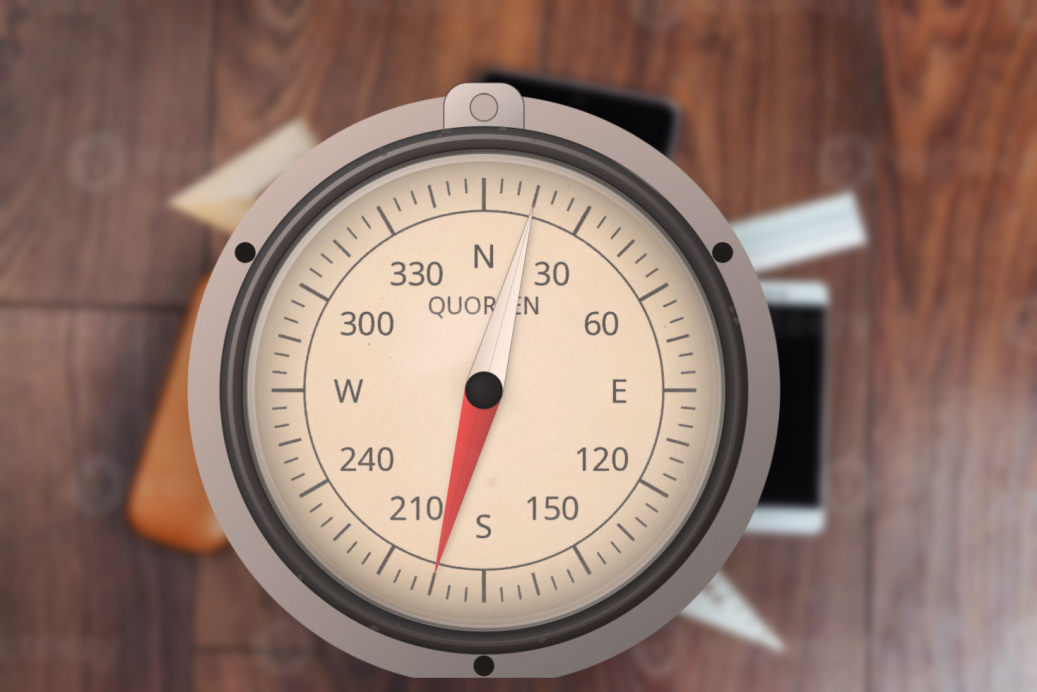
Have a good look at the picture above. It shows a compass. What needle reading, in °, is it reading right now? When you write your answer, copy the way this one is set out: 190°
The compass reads 195°
